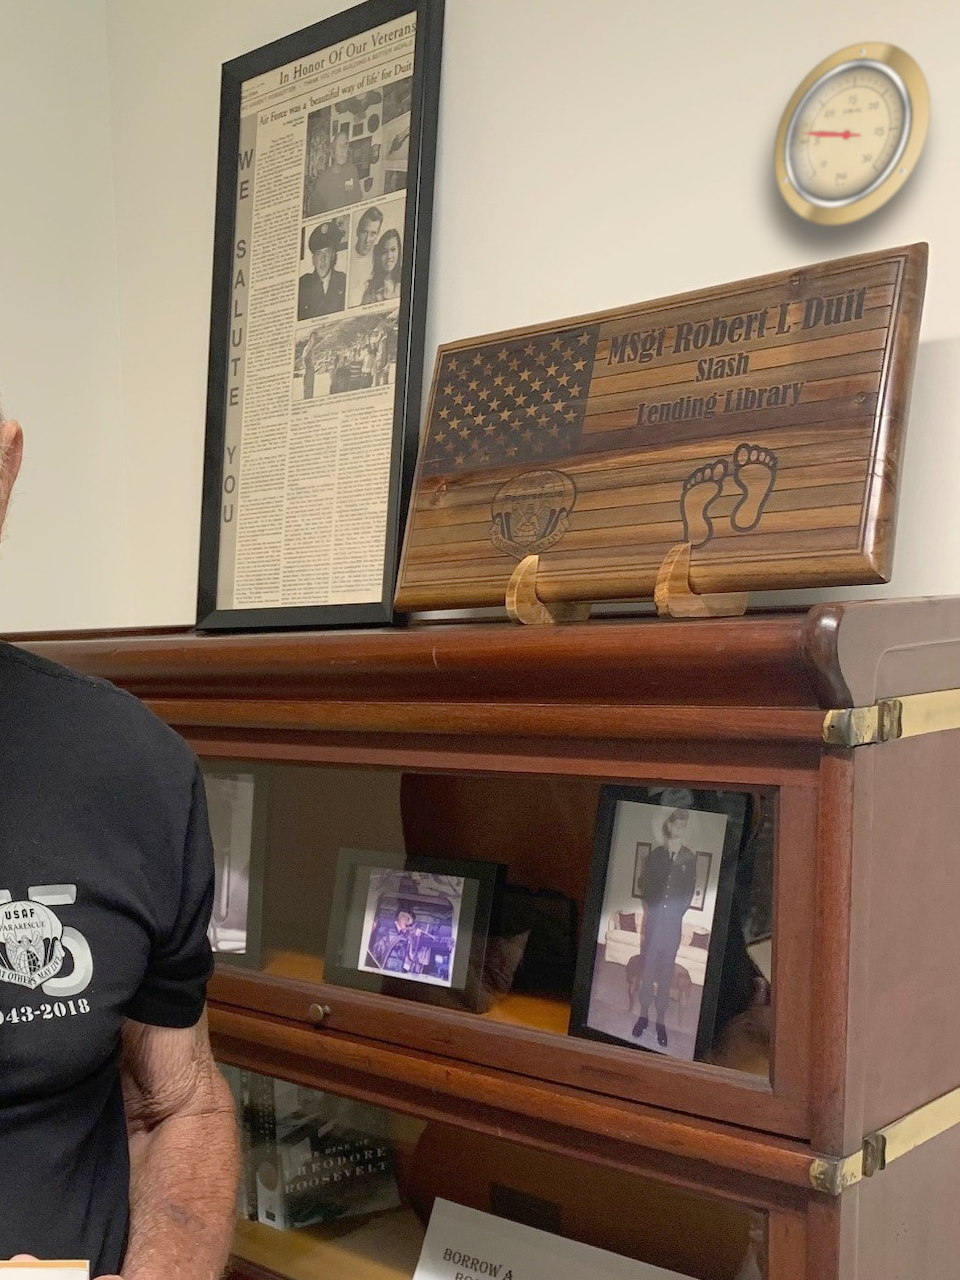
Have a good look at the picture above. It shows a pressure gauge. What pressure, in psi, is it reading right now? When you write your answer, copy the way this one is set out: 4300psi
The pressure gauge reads 6psi
